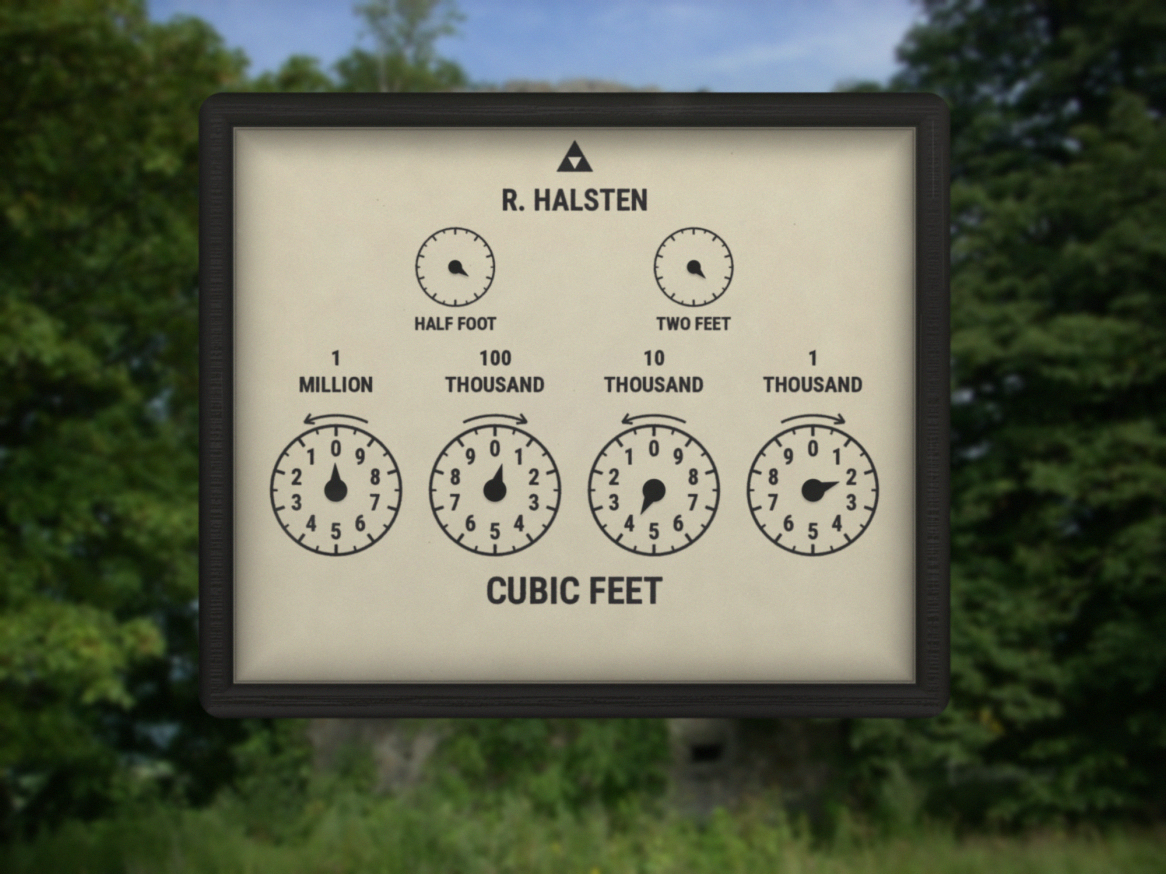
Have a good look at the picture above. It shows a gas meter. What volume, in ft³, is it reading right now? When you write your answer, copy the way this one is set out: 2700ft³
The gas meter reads 4200ft³
